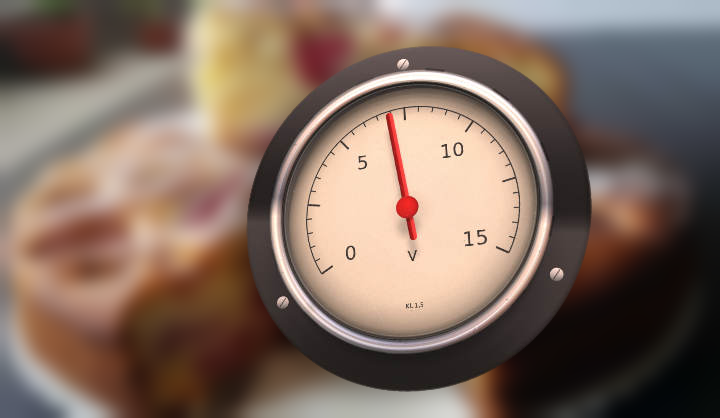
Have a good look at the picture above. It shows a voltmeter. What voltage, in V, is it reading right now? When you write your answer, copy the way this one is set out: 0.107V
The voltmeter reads 7V
